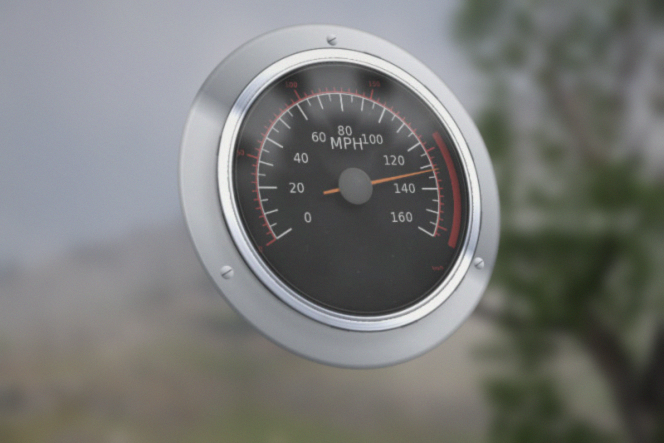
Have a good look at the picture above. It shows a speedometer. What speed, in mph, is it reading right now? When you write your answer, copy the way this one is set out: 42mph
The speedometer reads 132.5mph
